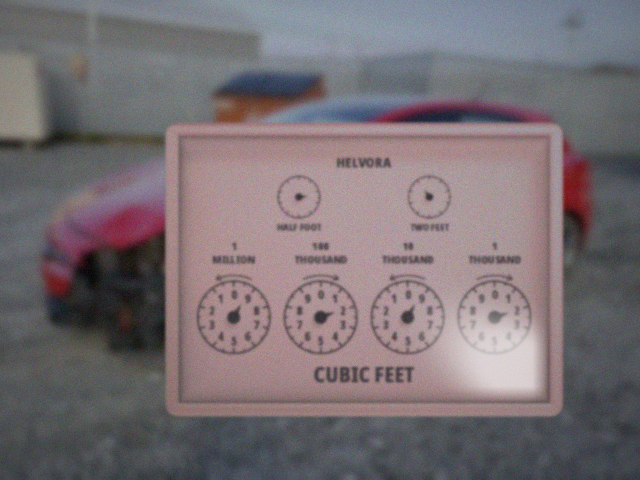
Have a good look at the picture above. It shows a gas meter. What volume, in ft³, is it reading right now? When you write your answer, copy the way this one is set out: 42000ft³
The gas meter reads 919200ft³
